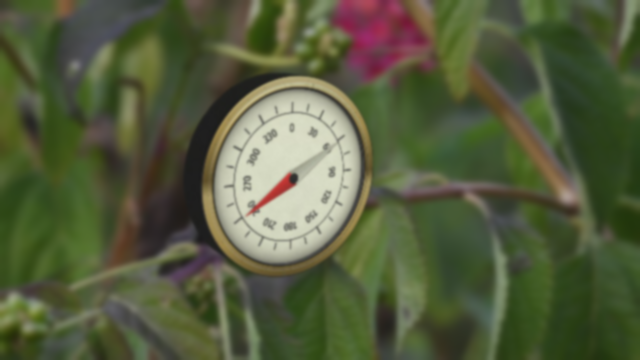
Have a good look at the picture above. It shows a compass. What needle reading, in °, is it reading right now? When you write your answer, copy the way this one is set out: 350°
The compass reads 240°
